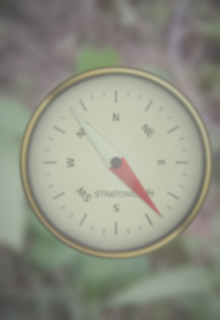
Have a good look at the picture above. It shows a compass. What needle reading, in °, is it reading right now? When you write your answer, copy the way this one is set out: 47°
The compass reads 140°
